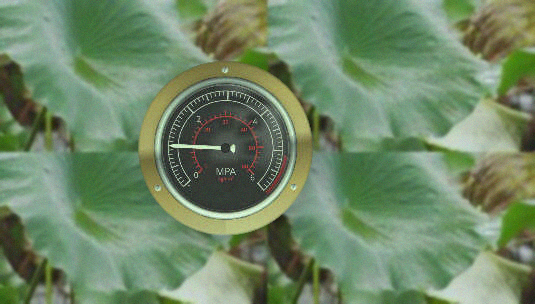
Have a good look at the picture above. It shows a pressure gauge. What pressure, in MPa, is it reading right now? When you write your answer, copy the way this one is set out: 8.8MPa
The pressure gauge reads 1MPa
